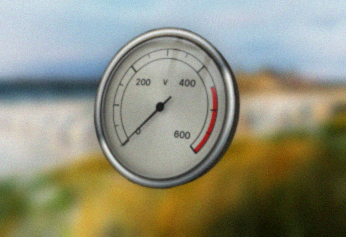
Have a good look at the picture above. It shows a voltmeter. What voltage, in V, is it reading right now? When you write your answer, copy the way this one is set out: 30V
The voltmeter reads 0V
